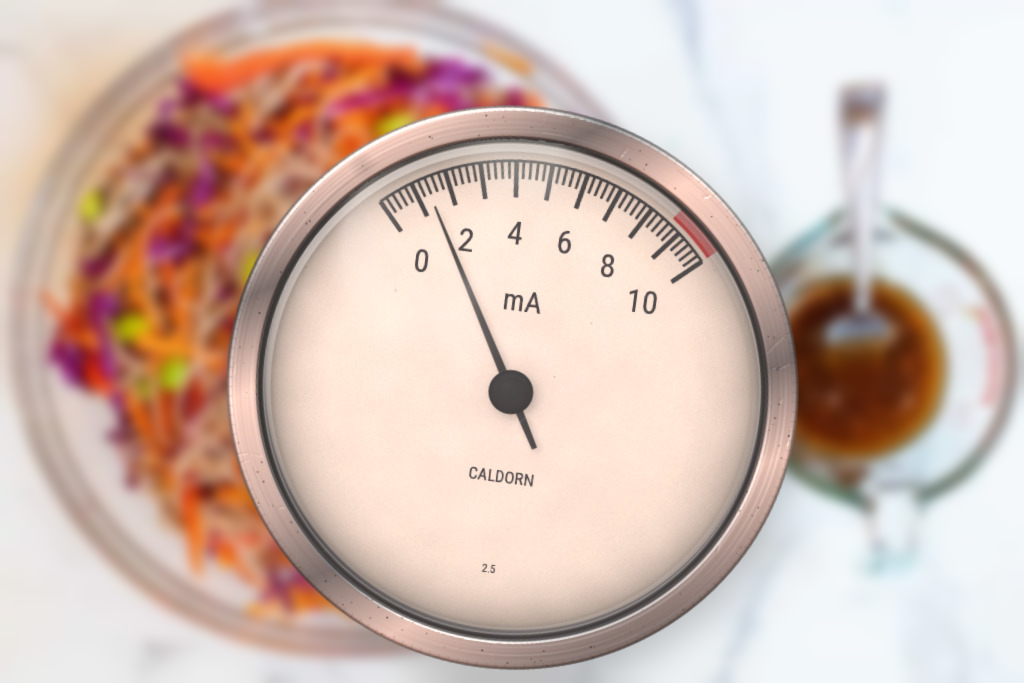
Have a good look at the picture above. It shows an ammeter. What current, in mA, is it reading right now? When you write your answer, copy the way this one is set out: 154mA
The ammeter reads 1.4mA
